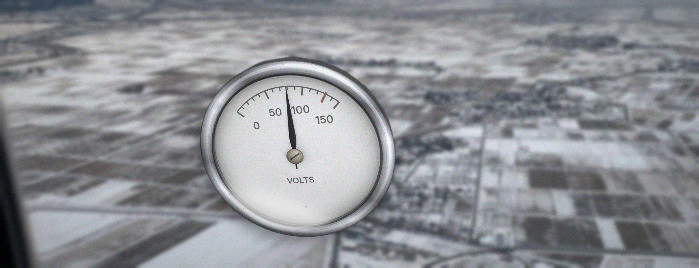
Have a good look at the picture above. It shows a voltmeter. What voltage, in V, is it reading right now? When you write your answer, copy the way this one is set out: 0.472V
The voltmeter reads 80V
